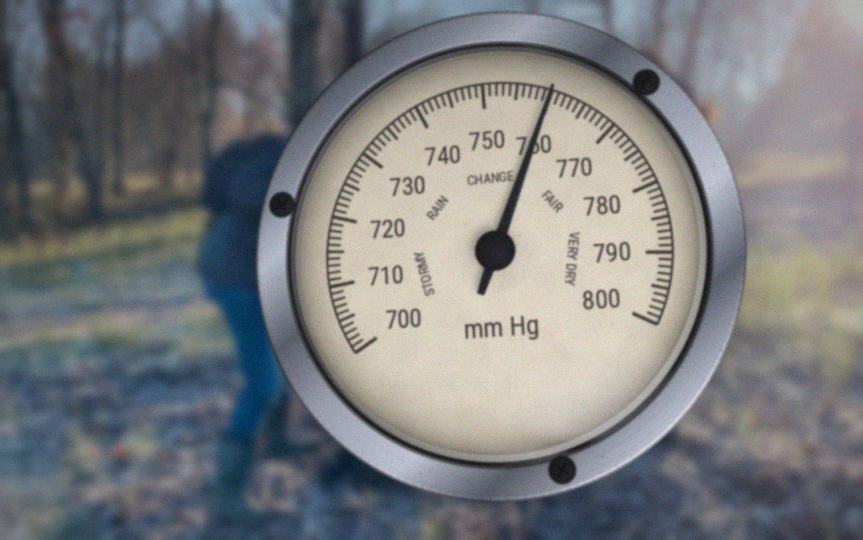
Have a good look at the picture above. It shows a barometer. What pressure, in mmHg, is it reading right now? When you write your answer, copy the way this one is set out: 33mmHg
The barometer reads 760mmHg
